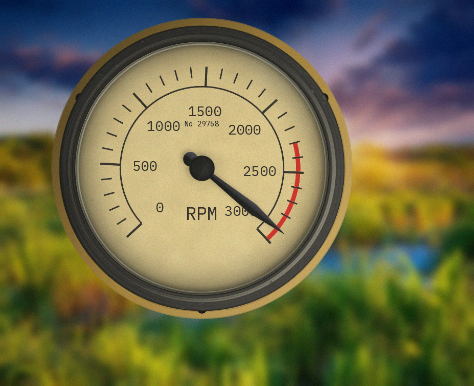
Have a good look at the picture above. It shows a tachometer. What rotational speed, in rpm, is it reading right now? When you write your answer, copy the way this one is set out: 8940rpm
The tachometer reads 2900rpm
